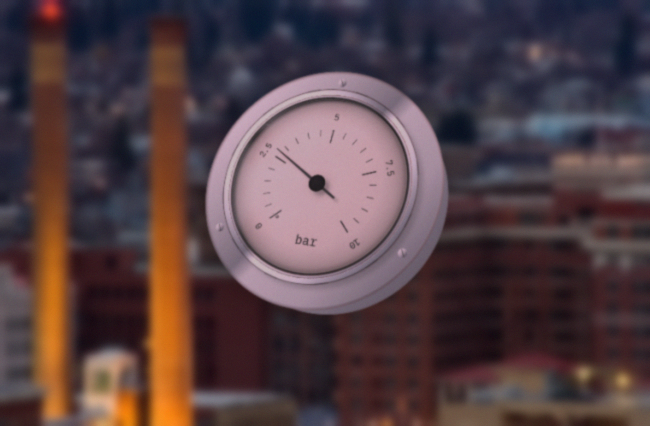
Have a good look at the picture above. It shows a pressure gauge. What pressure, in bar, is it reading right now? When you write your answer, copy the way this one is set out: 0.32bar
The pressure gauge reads 2.75bar
